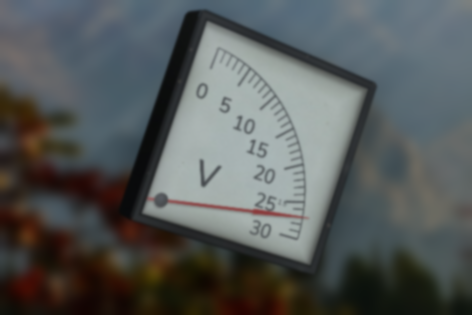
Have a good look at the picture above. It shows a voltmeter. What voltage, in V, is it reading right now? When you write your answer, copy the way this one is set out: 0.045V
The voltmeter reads 27V
